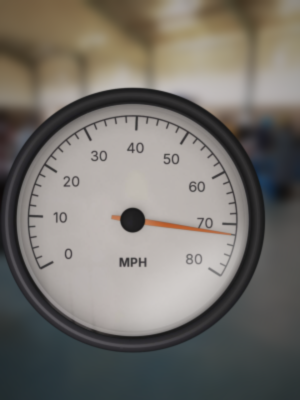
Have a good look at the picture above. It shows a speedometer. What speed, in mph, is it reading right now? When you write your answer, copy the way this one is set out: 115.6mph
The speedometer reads 72mph
